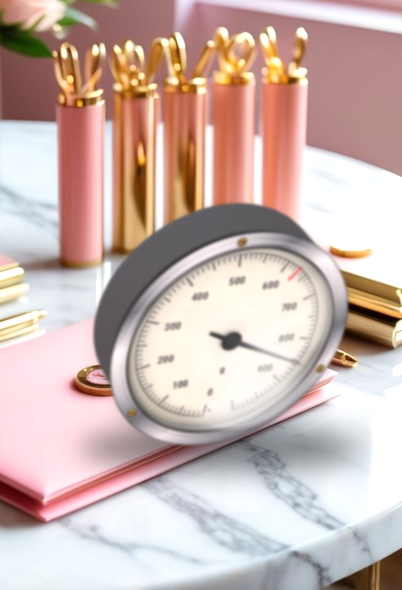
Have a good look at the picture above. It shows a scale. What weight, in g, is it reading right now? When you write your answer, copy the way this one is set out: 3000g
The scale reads 850g
